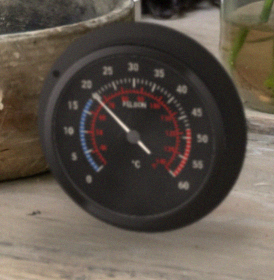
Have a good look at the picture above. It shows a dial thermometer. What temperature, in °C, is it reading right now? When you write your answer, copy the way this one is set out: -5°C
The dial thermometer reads 20°C
